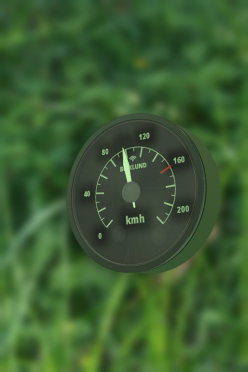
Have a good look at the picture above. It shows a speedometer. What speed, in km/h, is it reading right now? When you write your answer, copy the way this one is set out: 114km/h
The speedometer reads 100km/h
